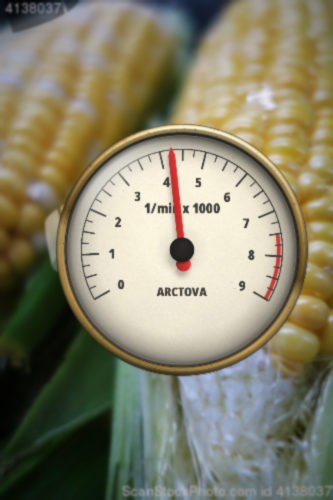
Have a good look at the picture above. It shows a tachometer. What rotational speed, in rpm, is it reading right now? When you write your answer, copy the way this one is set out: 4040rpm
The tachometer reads 4250rpm
